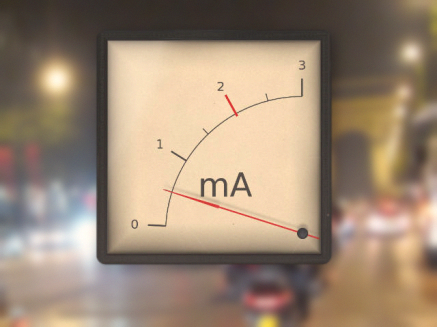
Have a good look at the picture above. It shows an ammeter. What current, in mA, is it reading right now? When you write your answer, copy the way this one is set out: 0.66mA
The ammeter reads 0.5mA
